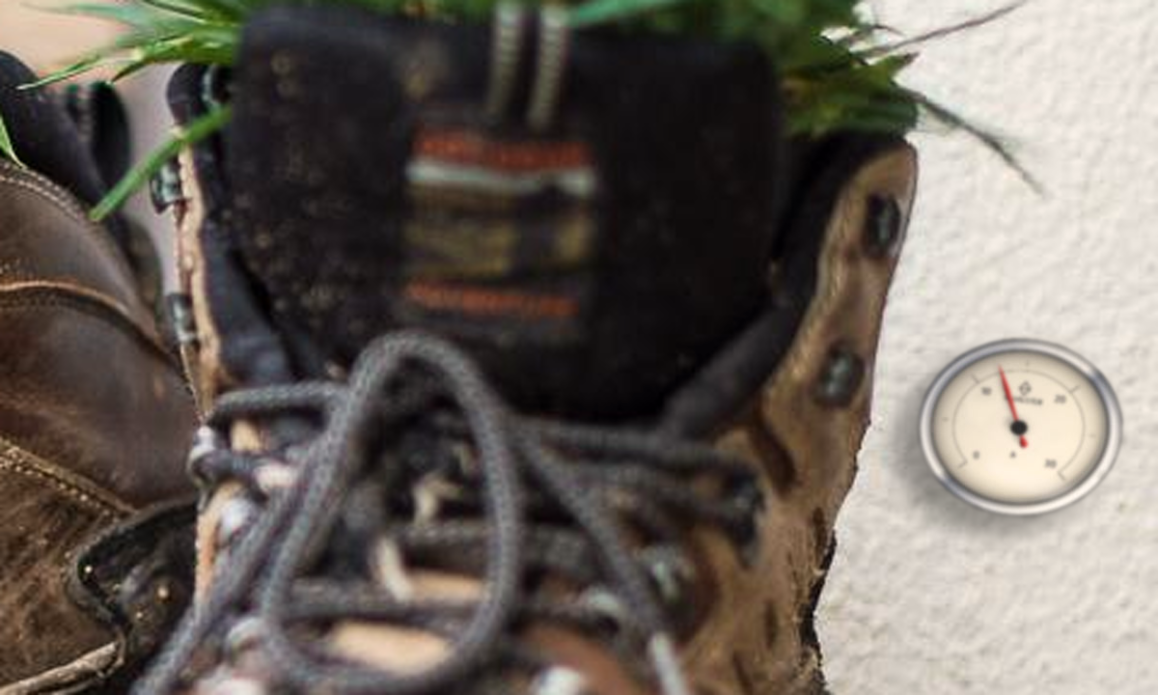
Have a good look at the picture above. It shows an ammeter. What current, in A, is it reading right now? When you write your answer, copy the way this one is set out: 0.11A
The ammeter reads 12.5A
